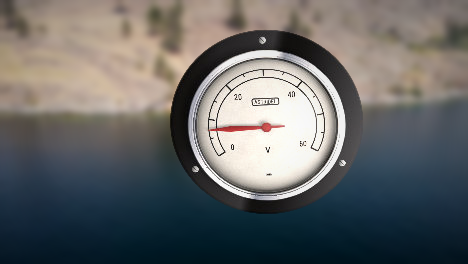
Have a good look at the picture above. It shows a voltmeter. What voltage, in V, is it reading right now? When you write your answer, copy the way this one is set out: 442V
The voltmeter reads 7.5V
